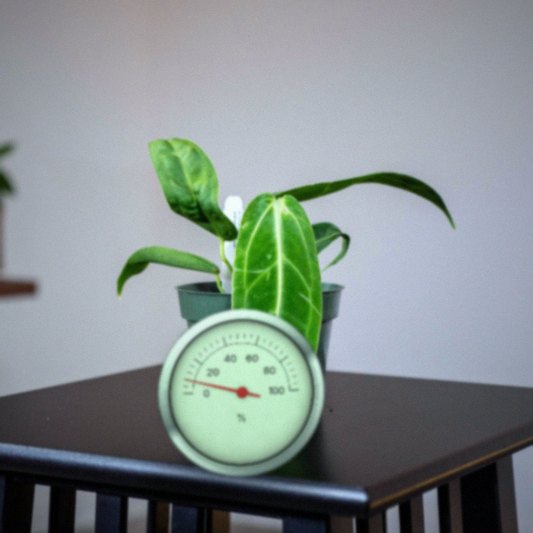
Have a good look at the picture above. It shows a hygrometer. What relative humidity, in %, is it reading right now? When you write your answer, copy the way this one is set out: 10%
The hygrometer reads 8%
